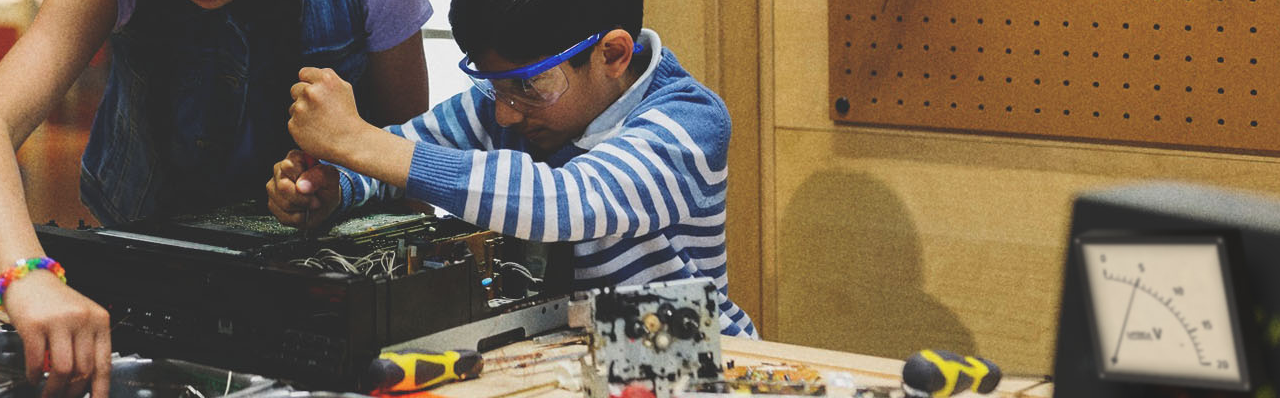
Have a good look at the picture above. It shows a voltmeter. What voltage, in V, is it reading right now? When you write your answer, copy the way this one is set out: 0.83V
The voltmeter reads 5V
